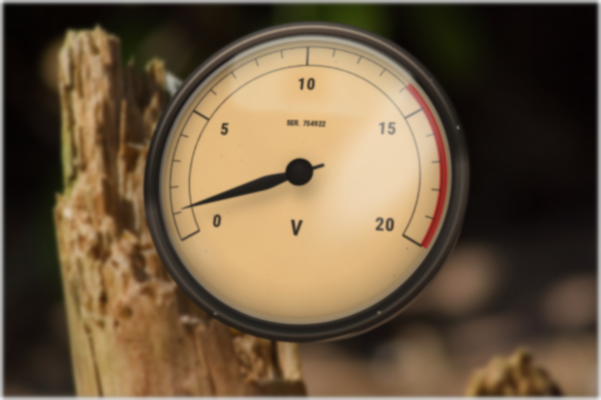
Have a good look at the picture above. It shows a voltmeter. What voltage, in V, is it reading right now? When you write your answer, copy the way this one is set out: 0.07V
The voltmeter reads 1V
